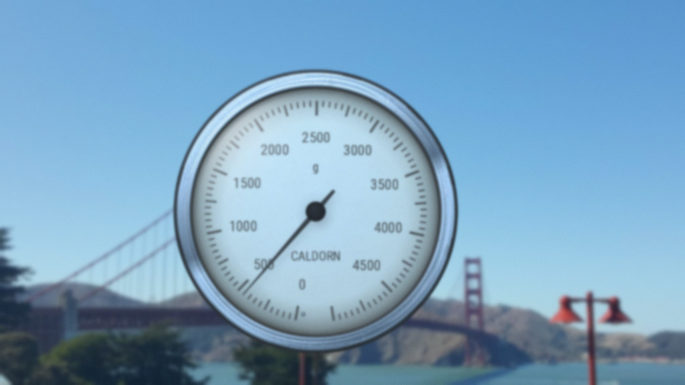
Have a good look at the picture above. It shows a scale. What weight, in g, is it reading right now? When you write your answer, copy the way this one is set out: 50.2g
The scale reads 450g
